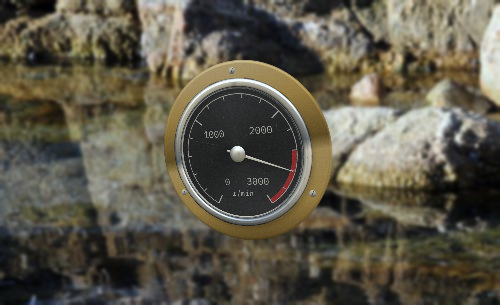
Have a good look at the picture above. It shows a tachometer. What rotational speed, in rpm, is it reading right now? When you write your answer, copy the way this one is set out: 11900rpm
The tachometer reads 2600rpm
